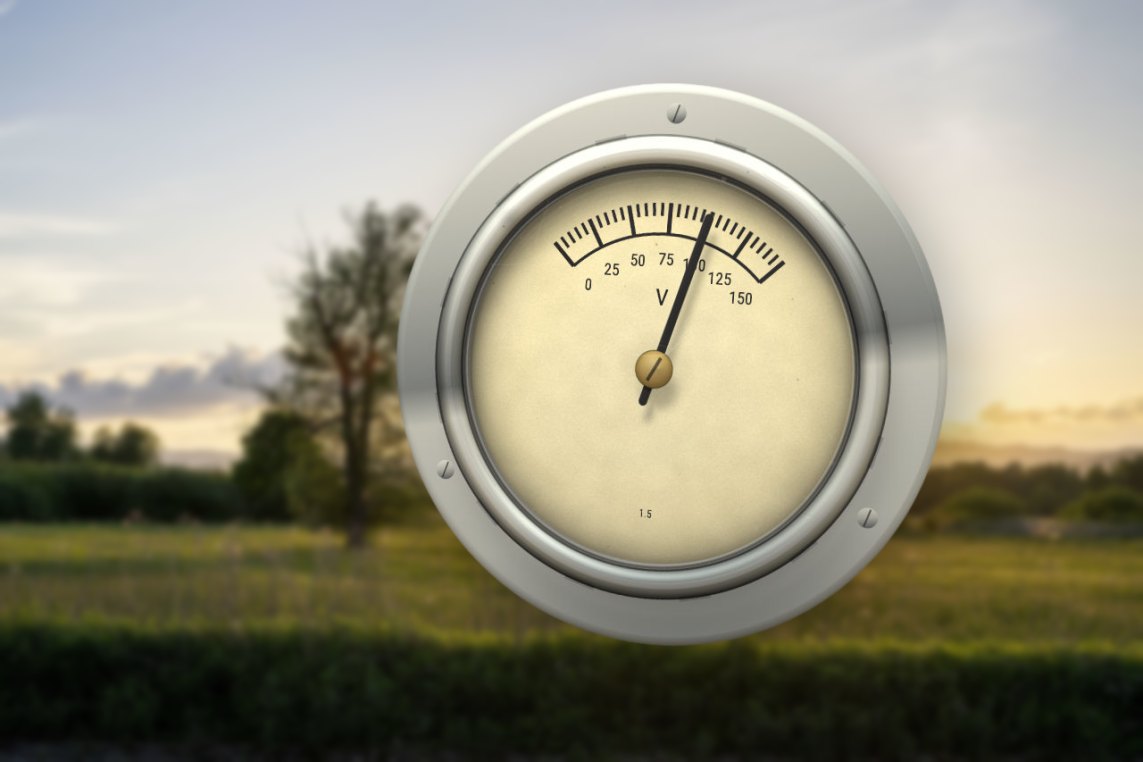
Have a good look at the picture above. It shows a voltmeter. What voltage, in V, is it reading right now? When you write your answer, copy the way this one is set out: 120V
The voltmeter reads 100V
